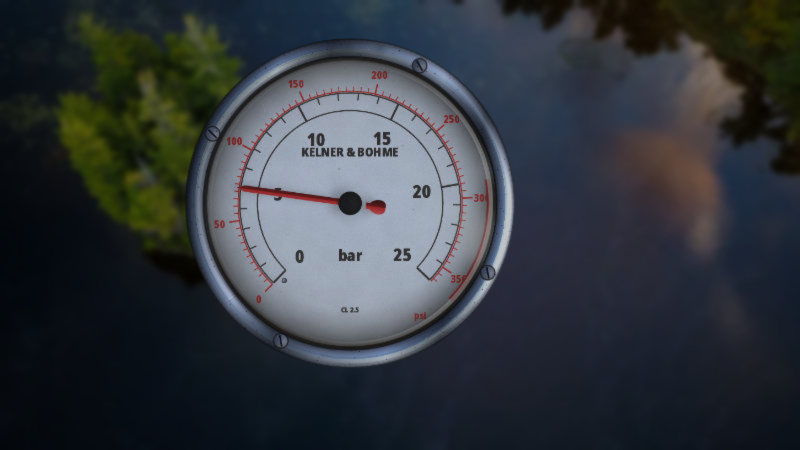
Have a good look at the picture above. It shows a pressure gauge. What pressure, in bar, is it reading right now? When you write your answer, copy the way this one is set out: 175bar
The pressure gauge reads 5bar
